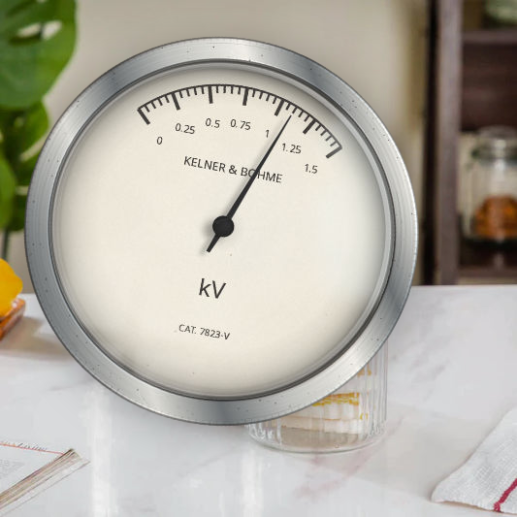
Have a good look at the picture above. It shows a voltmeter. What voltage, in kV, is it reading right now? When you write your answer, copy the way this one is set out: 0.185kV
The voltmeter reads 1.1kV
